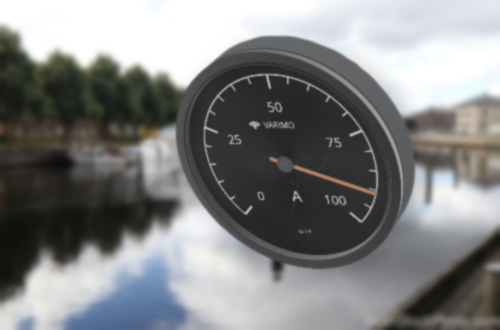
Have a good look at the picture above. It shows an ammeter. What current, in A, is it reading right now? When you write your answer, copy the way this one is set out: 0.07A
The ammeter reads 90A
